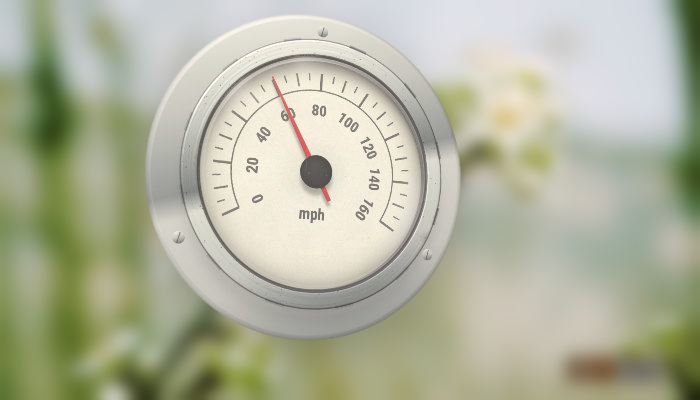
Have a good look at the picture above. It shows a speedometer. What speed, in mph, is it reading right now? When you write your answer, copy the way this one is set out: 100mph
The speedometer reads 60mph
